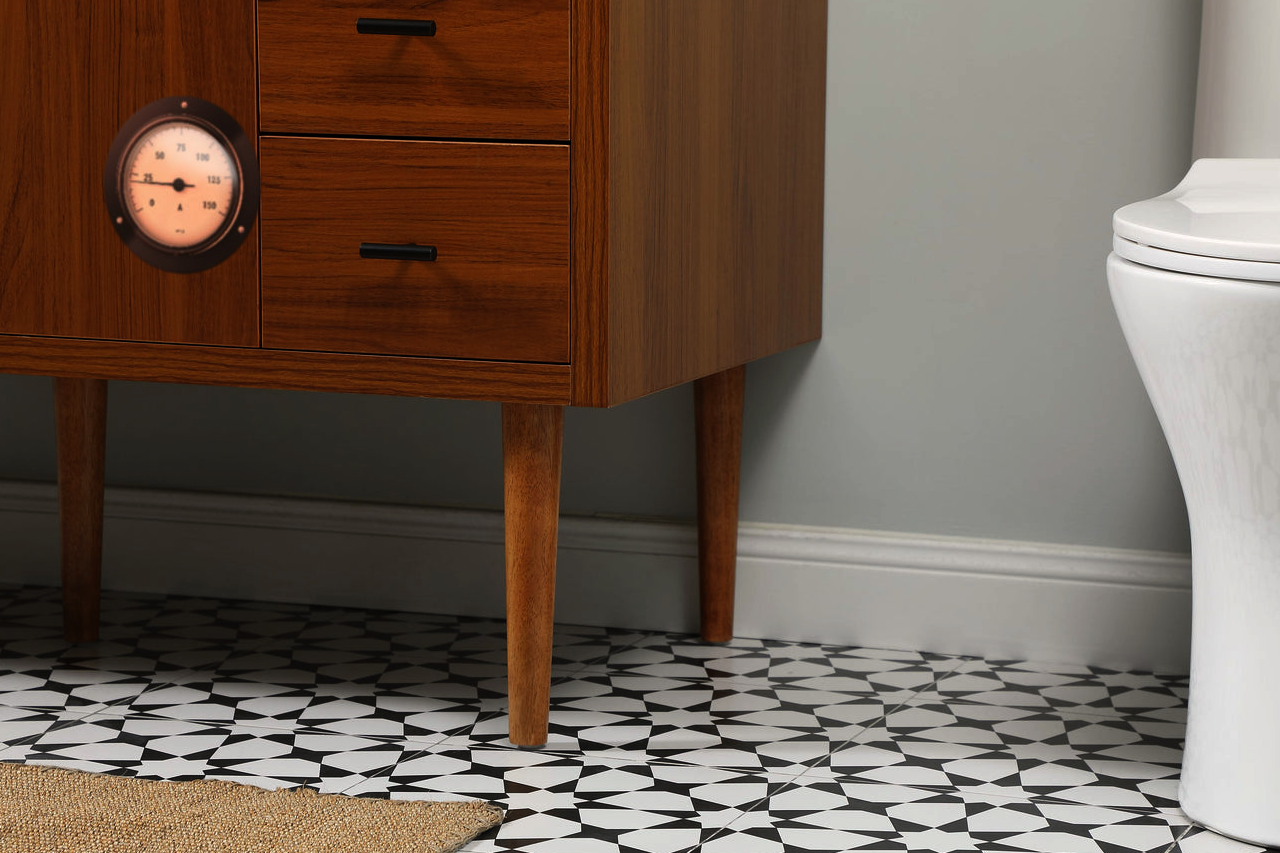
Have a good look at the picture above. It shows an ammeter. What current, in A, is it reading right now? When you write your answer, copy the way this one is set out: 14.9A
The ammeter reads 20A
